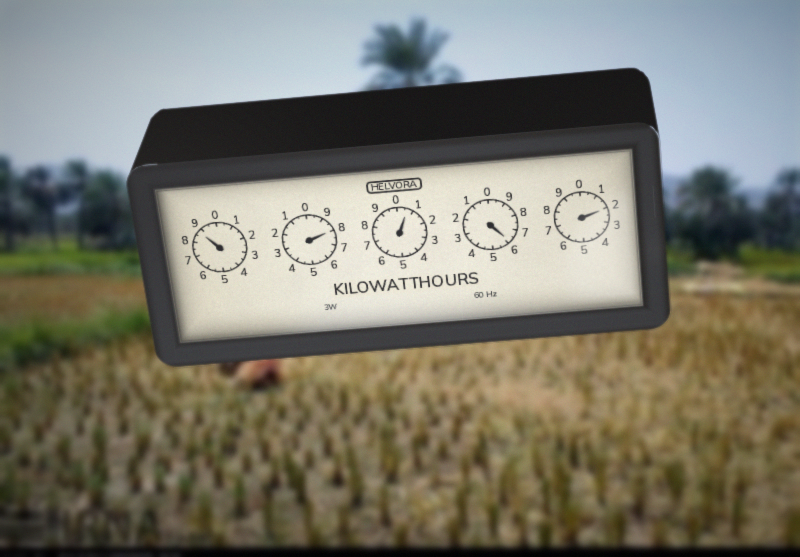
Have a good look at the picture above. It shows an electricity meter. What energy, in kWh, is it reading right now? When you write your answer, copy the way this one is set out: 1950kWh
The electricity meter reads 88062kWh
